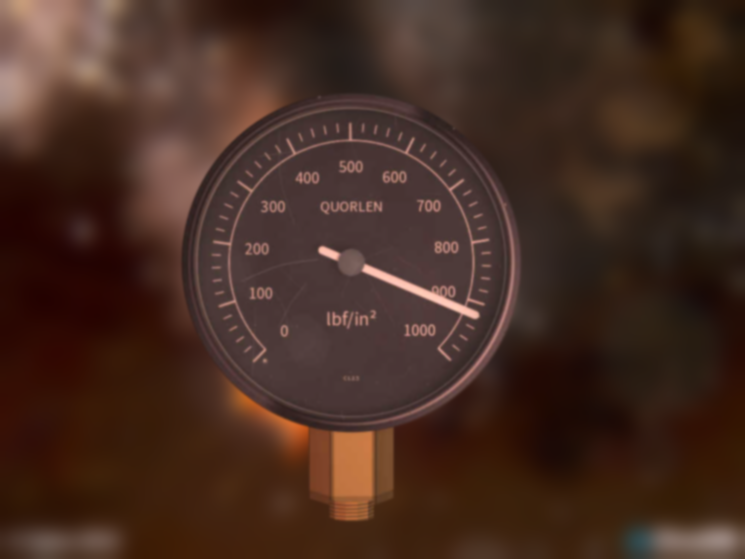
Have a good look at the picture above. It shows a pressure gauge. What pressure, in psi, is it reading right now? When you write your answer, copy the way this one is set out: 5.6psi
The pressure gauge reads 920psi
